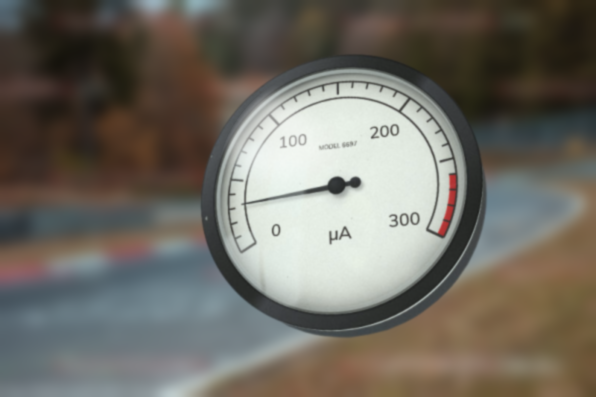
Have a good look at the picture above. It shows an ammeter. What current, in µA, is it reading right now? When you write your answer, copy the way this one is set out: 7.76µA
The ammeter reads 30µA
